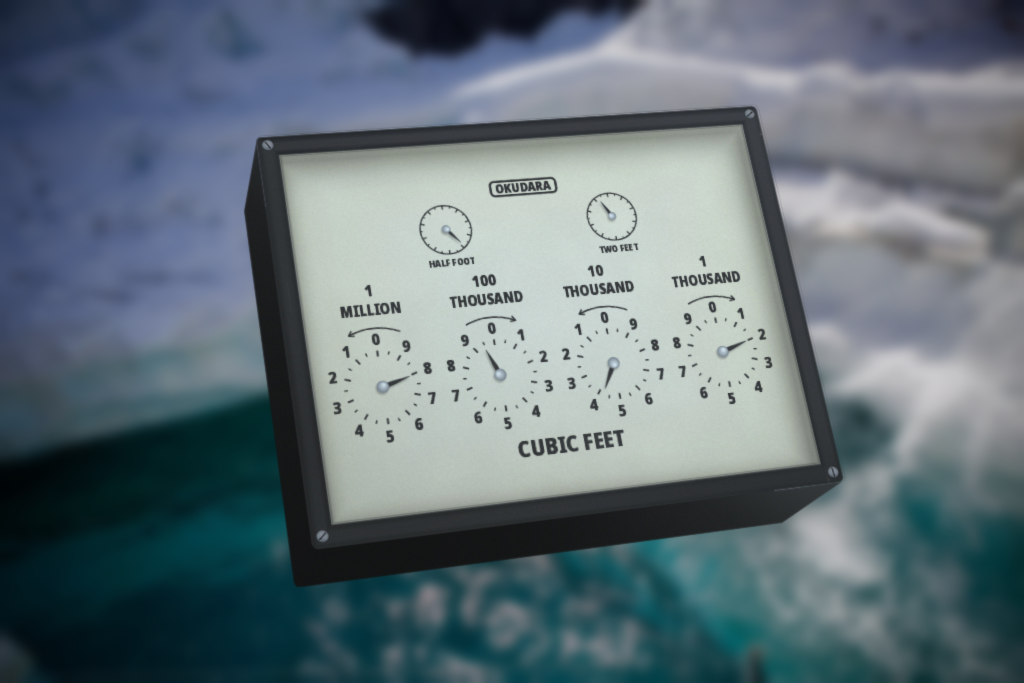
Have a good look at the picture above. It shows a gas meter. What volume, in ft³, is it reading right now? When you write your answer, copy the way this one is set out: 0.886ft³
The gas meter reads 794200ft³
